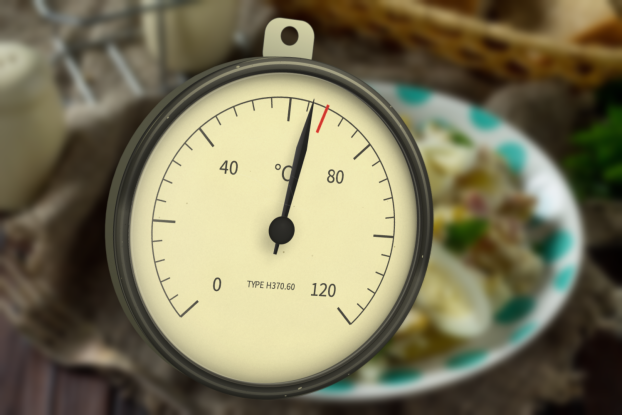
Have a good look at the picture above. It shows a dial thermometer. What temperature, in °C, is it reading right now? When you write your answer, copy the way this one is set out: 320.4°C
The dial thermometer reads 64°C
